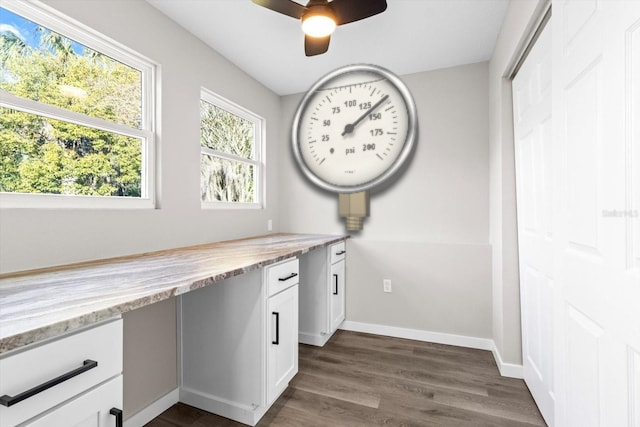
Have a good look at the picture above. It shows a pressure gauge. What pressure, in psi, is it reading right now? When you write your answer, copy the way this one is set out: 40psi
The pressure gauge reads 140psi
